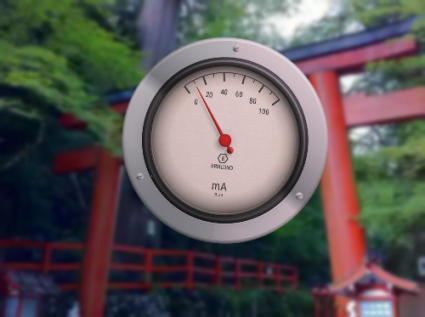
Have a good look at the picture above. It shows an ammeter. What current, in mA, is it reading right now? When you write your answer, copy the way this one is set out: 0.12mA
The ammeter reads 10mA
